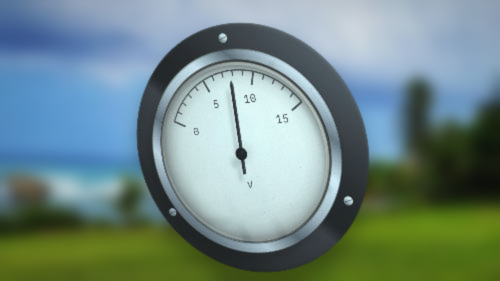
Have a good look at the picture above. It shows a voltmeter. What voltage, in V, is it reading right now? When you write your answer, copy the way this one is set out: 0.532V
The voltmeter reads 8V
